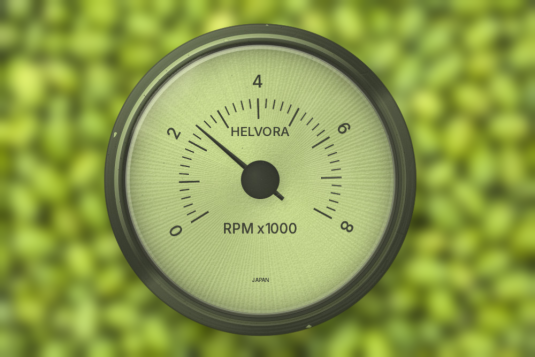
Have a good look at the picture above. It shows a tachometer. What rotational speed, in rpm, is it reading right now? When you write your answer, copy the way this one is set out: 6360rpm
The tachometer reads 2400rpm
